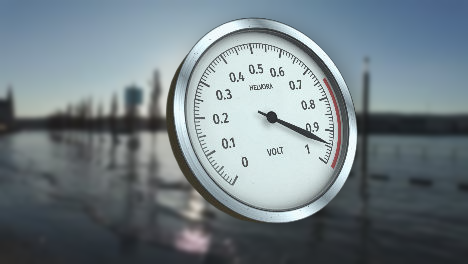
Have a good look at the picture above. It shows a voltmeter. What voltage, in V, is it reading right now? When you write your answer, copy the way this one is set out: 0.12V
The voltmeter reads 0.95V
